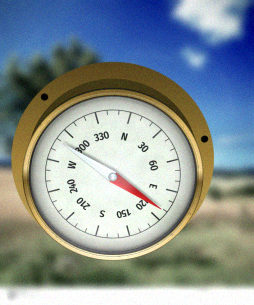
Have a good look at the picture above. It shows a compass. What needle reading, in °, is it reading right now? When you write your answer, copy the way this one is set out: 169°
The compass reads 110°
